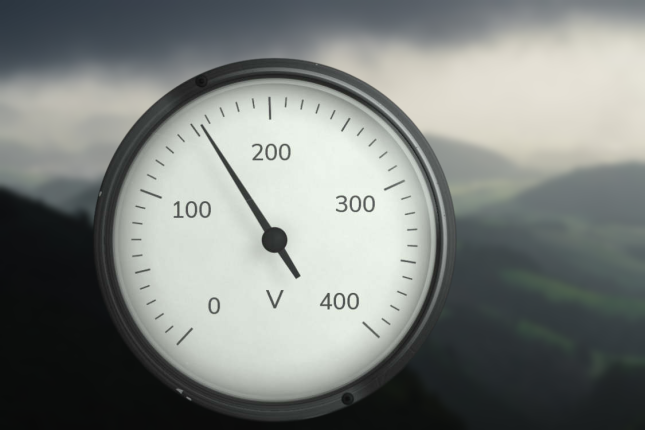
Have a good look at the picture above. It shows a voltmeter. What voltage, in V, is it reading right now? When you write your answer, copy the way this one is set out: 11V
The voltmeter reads 155V
